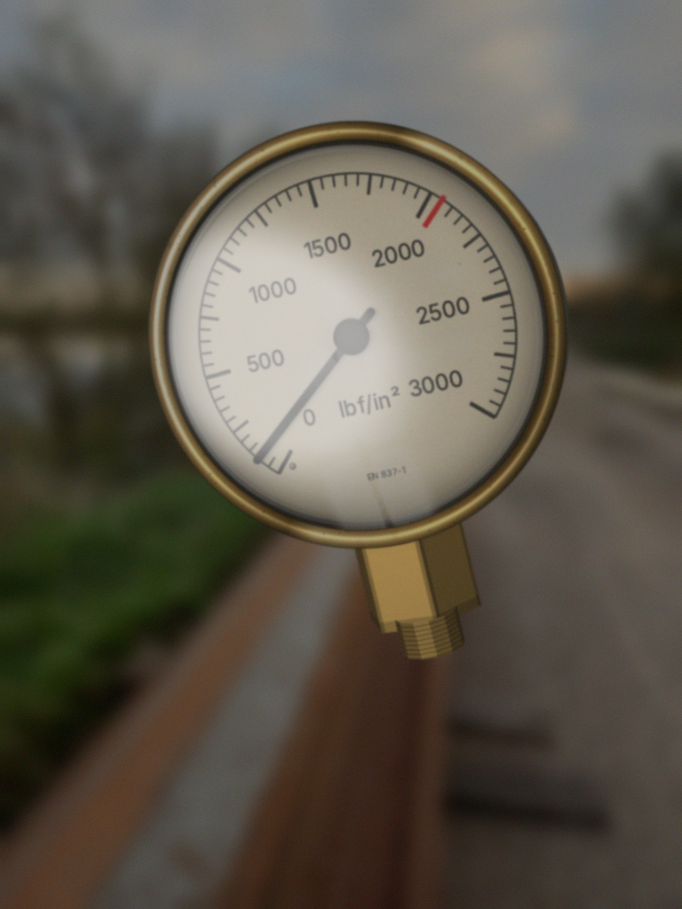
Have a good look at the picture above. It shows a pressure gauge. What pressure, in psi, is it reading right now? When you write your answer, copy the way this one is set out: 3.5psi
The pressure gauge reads 100psi
